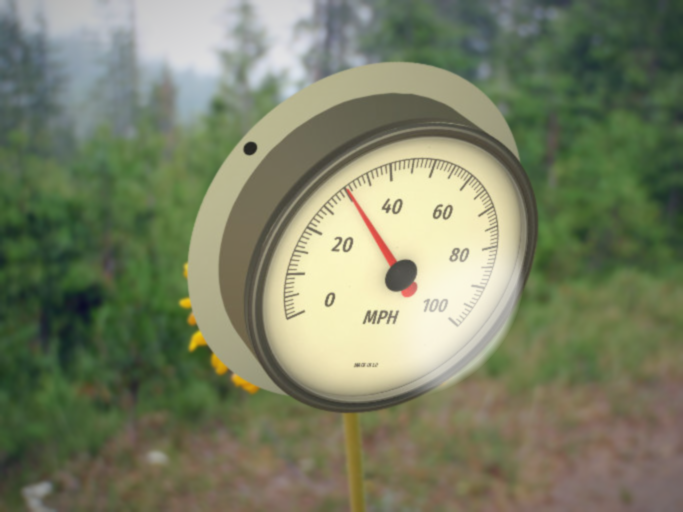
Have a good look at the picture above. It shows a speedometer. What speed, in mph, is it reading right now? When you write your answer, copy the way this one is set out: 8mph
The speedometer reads 30mph
